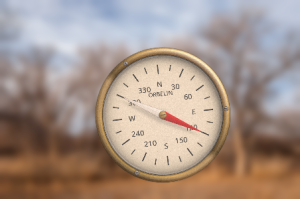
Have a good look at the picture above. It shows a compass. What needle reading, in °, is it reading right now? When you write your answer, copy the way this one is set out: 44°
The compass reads 120°
